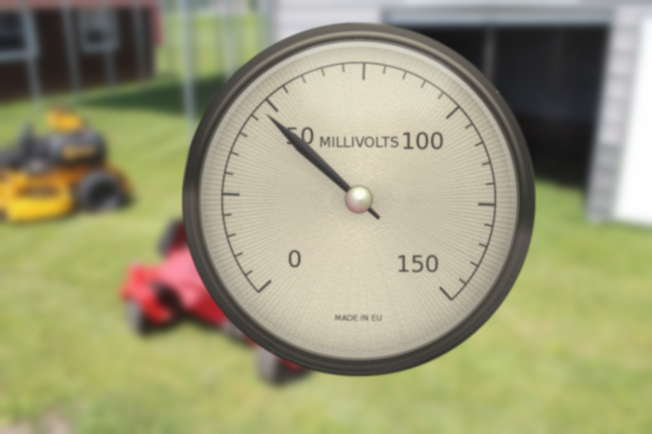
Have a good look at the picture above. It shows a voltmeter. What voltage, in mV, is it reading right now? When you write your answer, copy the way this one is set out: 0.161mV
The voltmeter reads 47.5mV
